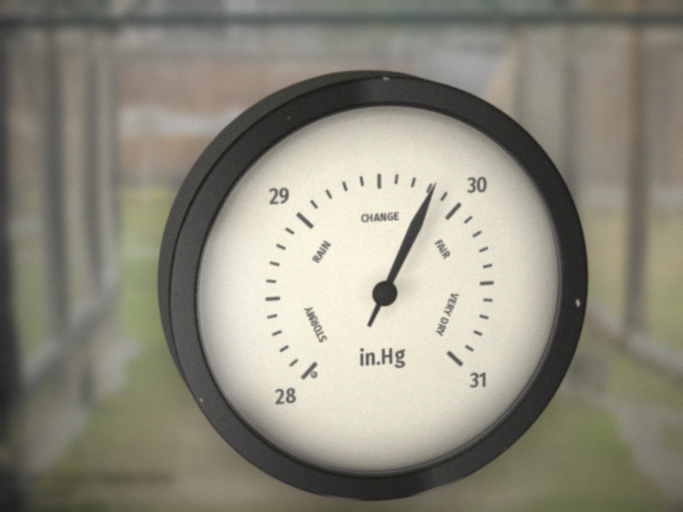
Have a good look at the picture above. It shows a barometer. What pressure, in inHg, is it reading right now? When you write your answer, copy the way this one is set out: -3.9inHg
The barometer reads 29.8inHg
